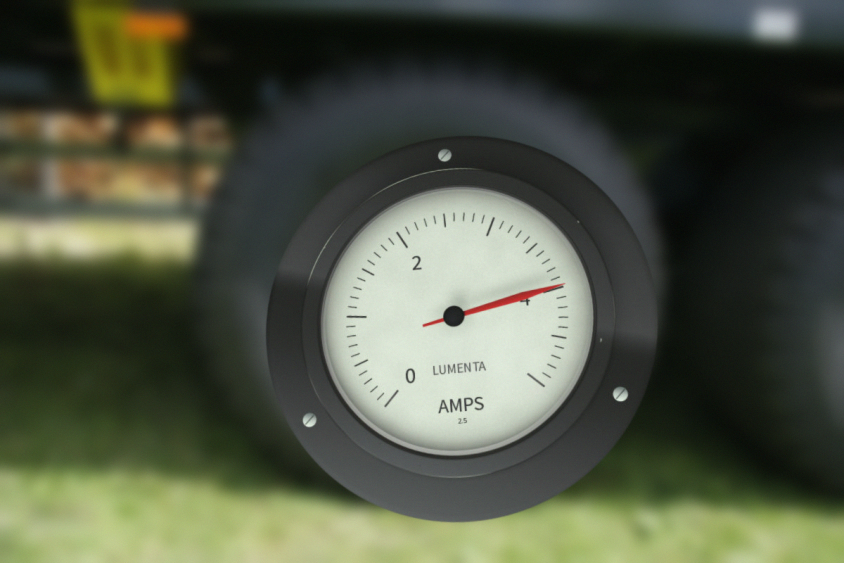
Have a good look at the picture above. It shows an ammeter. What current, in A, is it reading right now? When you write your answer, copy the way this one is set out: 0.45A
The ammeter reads 4A
